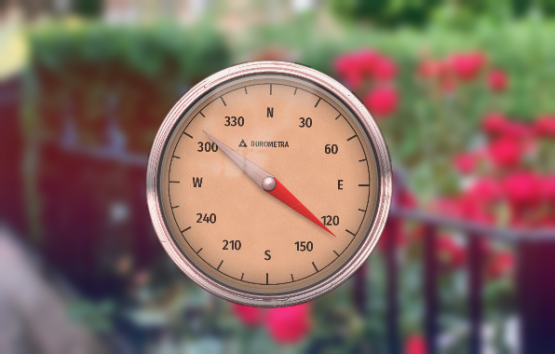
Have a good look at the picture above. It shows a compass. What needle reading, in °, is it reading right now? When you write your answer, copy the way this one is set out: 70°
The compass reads 127.5°
